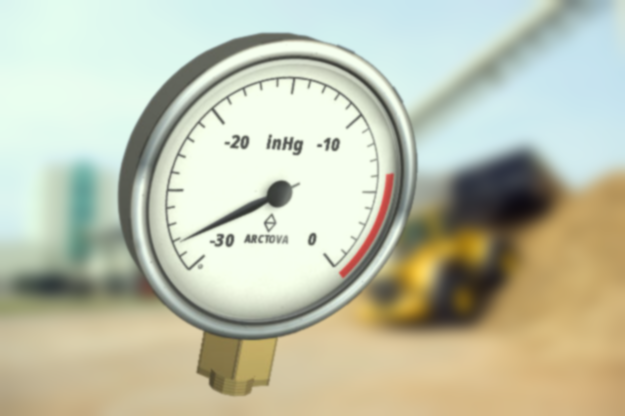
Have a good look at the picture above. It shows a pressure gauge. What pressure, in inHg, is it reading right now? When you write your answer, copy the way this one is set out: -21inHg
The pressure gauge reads -28inHg
